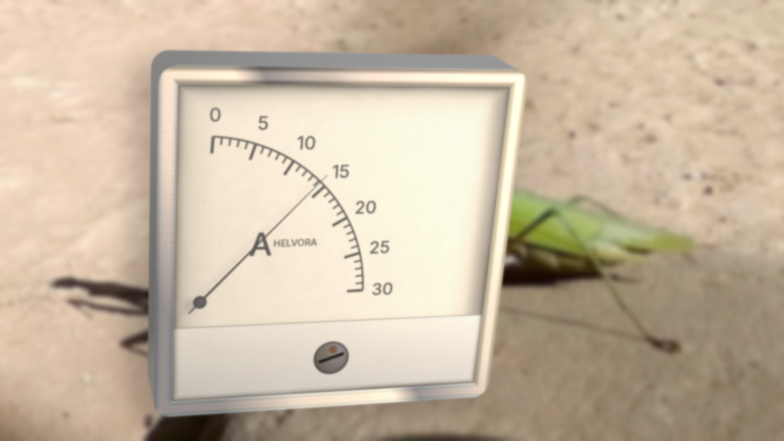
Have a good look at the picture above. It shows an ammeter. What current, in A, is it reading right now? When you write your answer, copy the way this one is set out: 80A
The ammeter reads 14A
